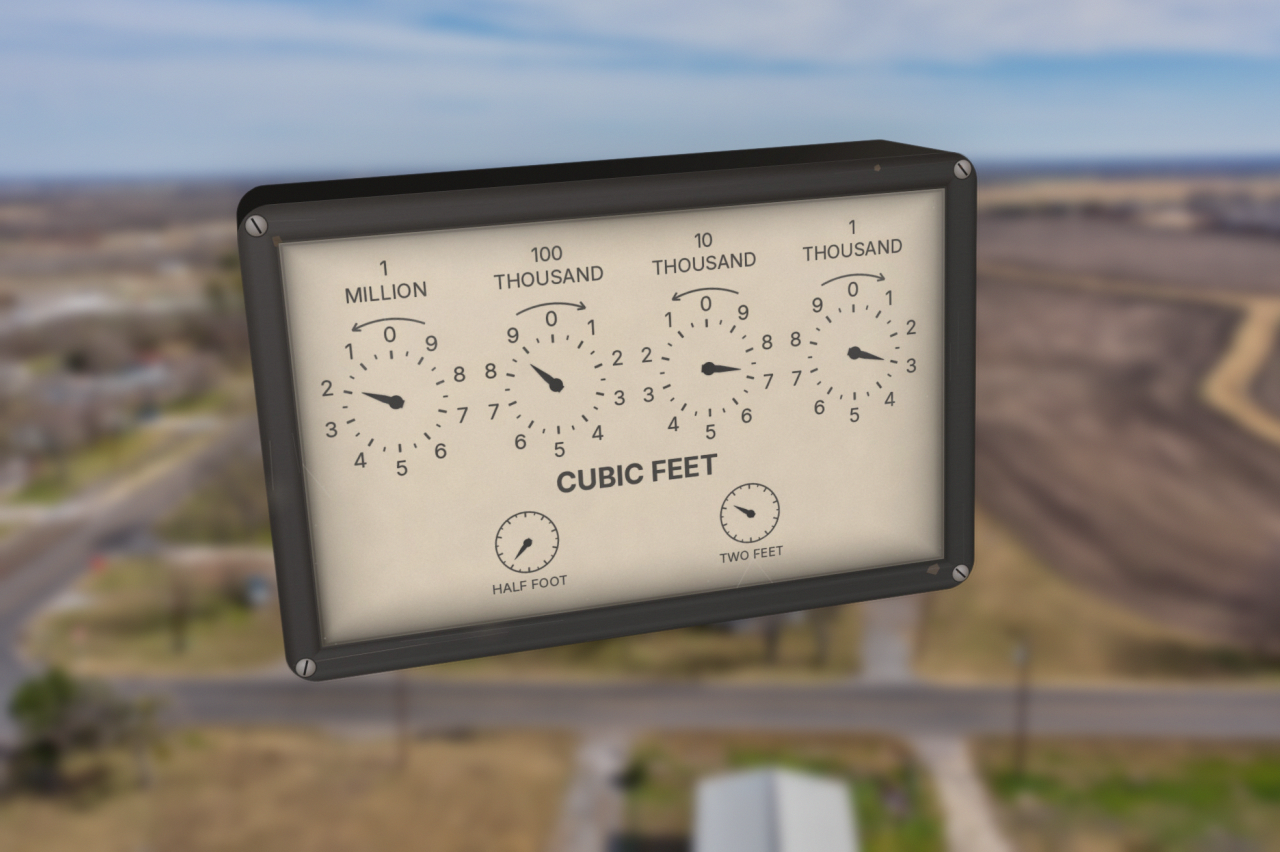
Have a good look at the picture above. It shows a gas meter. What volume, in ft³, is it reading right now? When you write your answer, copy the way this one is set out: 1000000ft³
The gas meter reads 187300ft³
